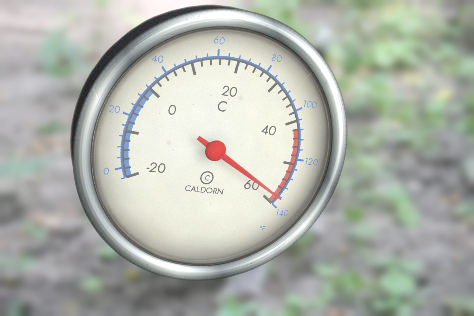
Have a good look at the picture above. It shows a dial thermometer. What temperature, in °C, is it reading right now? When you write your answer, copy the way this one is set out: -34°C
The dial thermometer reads 58°C
